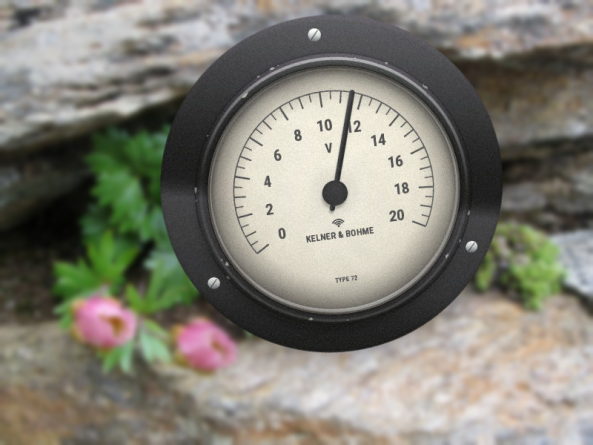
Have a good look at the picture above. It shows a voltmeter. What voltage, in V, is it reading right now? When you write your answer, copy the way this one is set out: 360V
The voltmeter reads 11.5V
